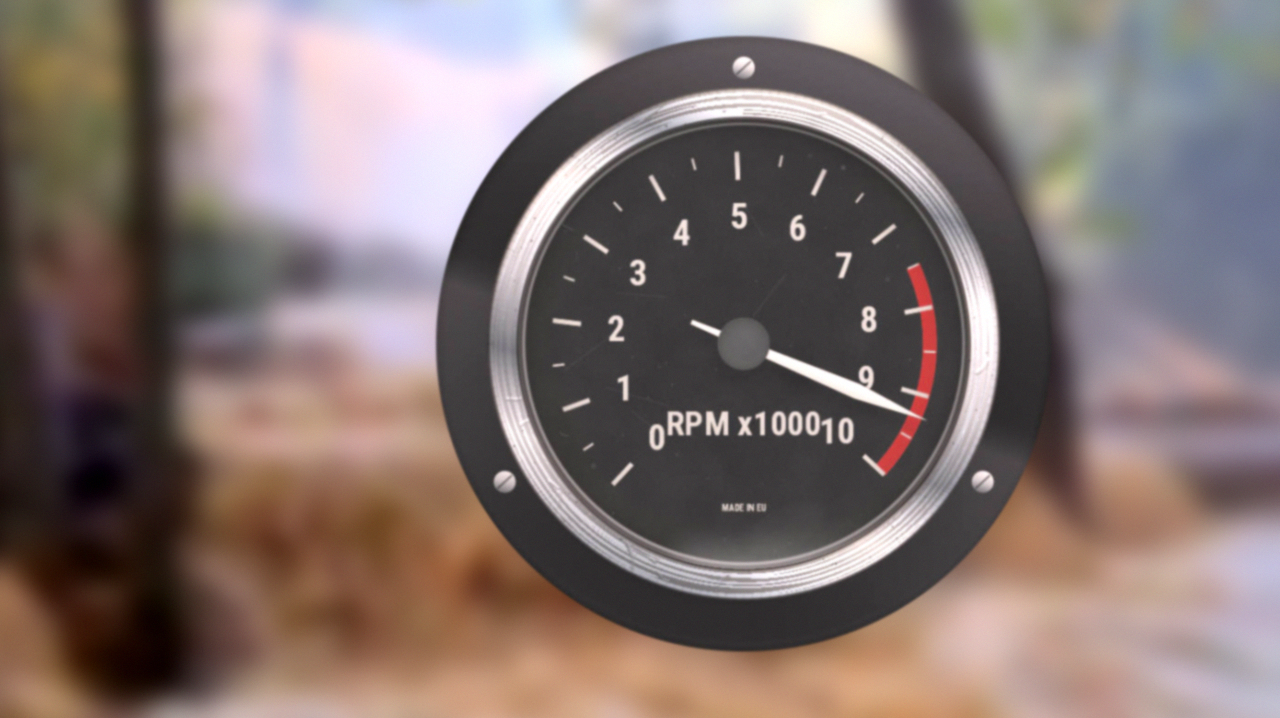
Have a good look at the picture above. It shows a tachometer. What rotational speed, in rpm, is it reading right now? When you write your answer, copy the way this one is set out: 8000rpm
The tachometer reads 9250rpm
